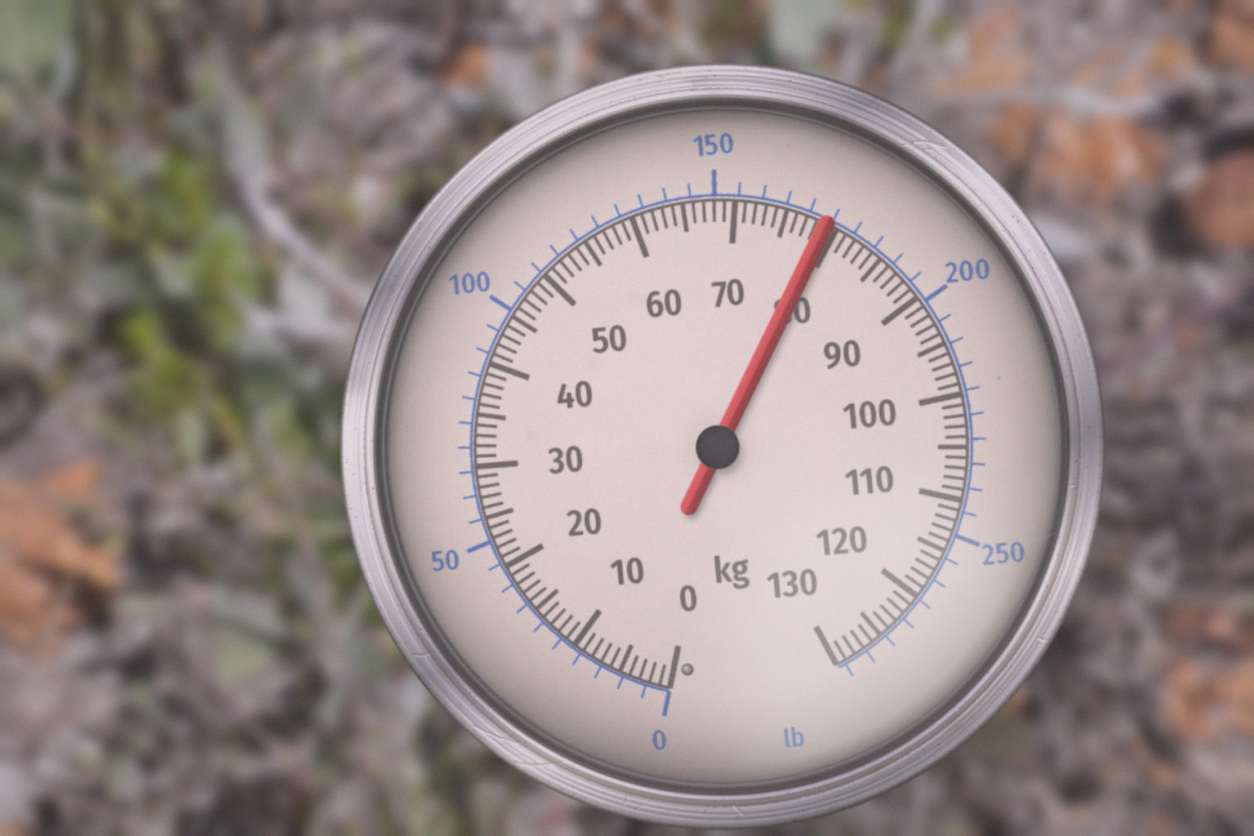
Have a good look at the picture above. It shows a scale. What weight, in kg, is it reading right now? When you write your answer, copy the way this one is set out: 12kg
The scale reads 79kg
